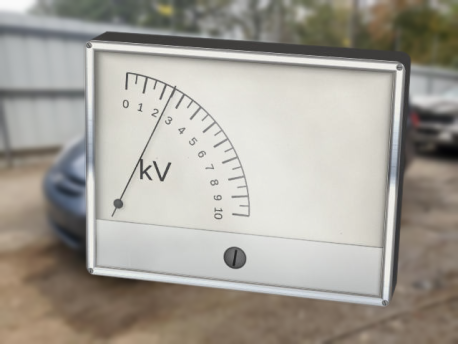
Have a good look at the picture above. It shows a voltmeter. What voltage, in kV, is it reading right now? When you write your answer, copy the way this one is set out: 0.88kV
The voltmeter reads 2.5kV
